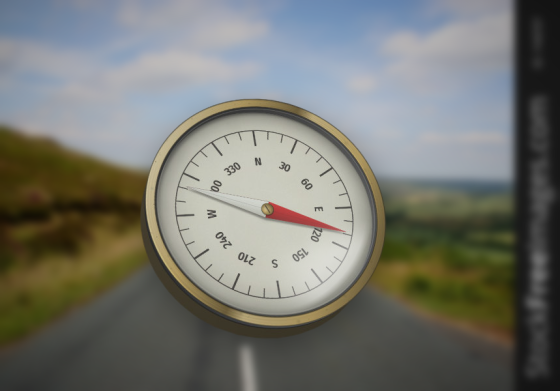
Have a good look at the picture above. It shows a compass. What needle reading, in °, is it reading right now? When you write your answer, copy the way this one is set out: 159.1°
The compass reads 110°
